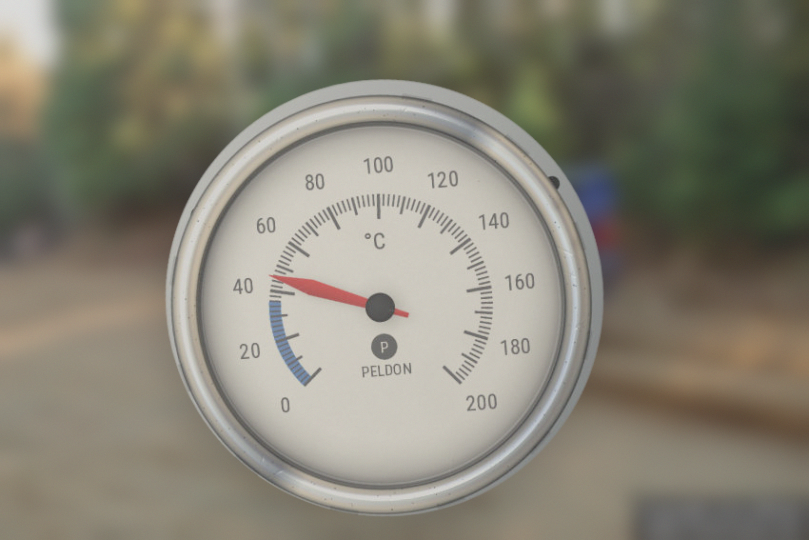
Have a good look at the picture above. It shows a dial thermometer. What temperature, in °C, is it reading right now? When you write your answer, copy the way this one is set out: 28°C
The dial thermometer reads 46°C
